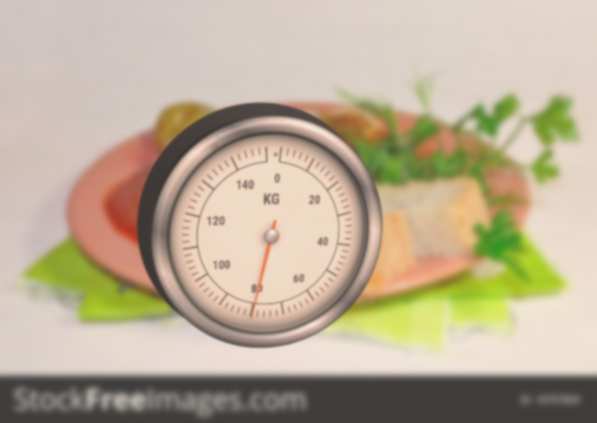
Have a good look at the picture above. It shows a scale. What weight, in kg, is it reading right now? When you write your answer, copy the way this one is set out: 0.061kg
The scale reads 80kg
